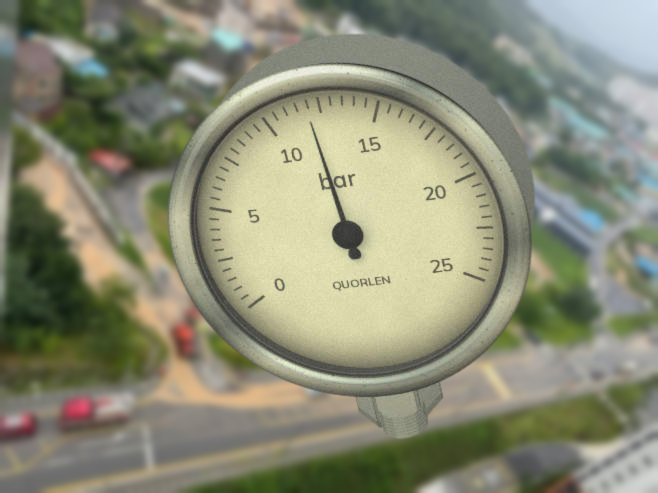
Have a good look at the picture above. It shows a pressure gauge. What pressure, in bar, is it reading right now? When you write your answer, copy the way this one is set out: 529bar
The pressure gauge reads 12bar
